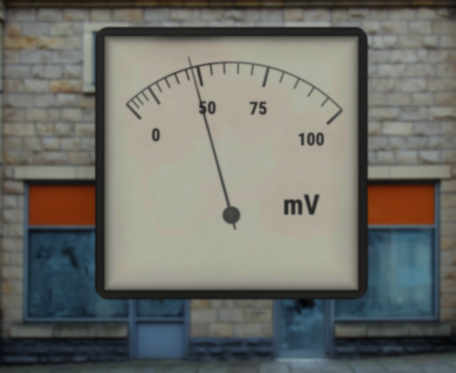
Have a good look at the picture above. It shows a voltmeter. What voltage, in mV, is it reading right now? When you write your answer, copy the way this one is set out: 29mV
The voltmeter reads 47.5mV
